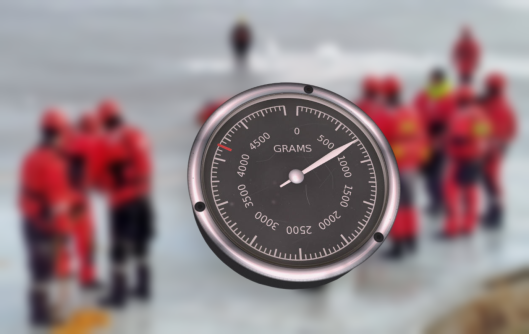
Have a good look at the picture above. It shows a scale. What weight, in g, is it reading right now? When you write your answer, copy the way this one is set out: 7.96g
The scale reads 750g
